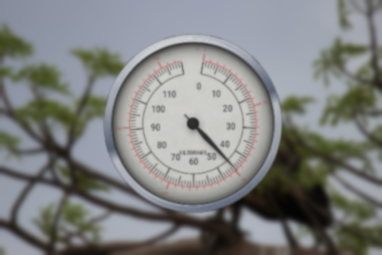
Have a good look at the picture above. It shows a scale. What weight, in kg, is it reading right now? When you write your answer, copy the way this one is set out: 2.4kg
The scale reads 45kg
